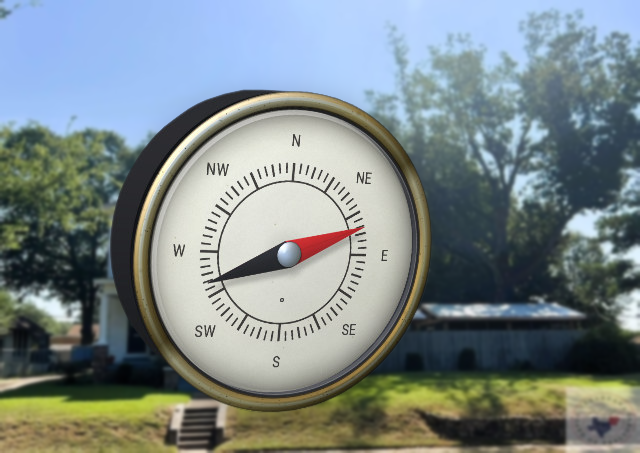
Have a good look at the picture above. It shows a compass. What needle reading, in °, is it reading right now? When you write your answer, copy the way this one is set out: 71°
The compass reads 70°
